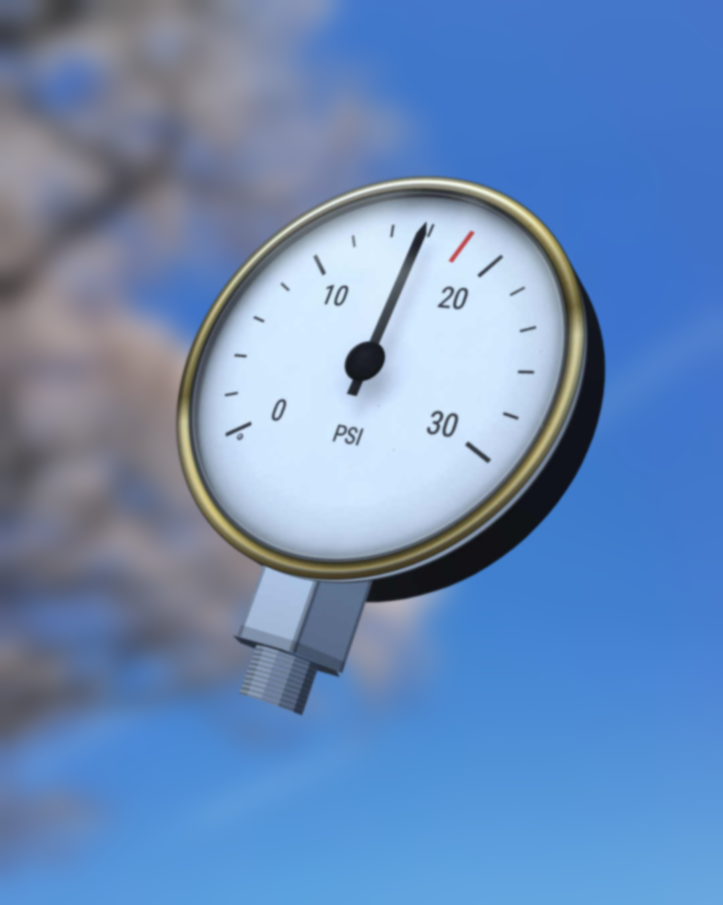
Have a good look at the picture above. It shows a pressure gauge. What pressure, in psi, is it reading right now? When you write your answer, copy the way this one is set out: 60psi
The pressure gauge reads 16psi
